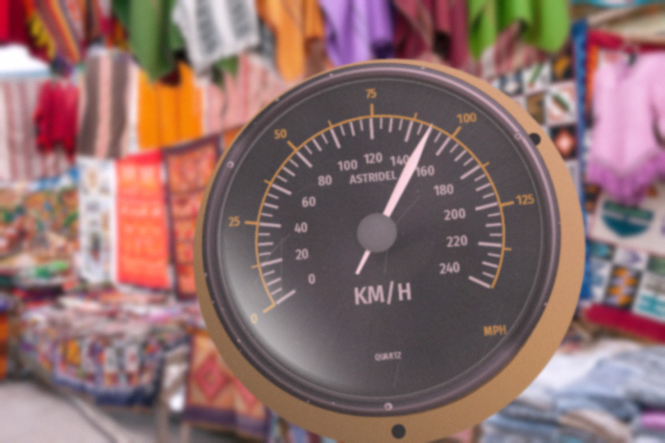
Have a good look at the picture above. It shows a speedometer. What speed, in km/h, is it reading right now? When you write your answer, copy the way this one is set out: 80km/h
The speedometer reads 150km/h
